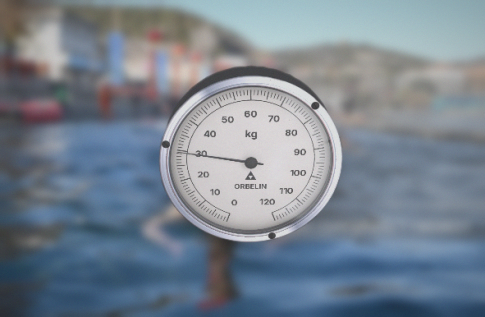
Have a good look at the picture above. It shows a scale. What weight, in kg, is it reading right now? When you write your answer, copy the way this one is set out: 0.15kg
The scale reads 30kg
